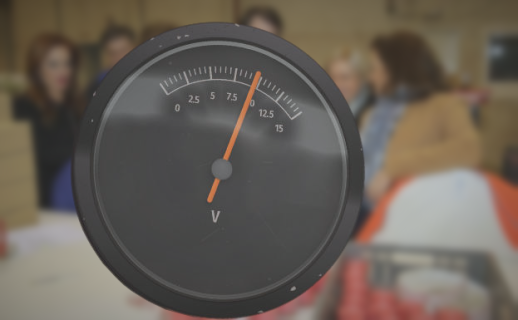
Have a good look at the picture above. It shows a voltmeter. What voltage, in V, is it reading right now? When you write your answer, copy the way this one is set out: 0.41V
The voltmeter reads 9.5V
